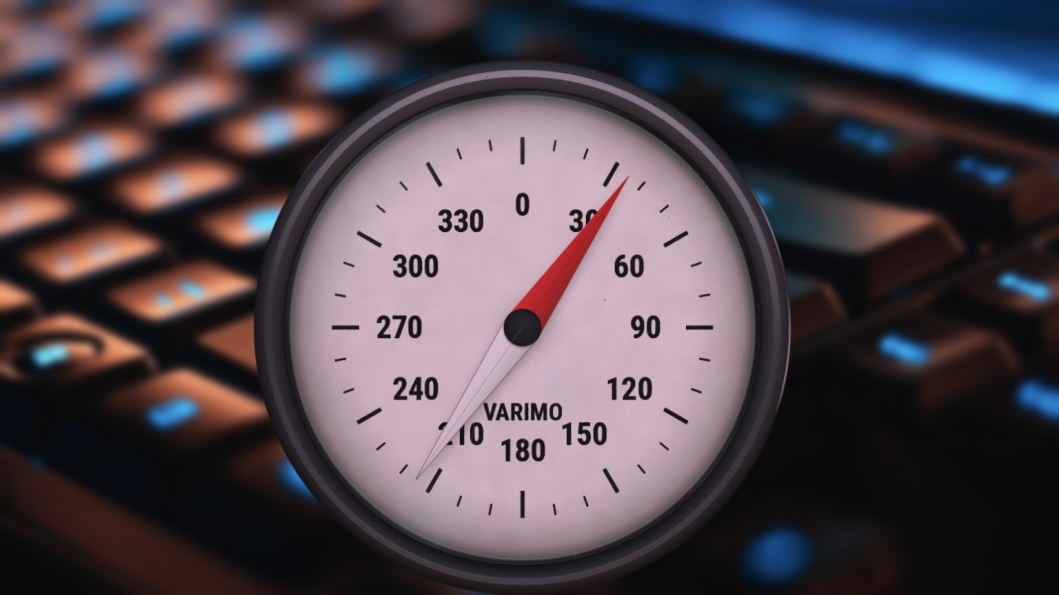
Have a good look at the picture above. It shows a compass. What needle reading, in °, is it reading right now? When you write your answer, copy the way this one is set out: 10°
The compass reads 35°
